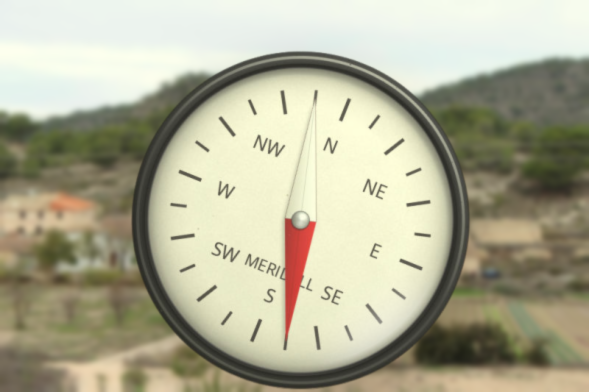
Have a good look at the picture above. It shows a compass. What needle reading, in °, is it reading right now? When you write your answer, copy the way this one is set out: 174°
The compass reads 165°
